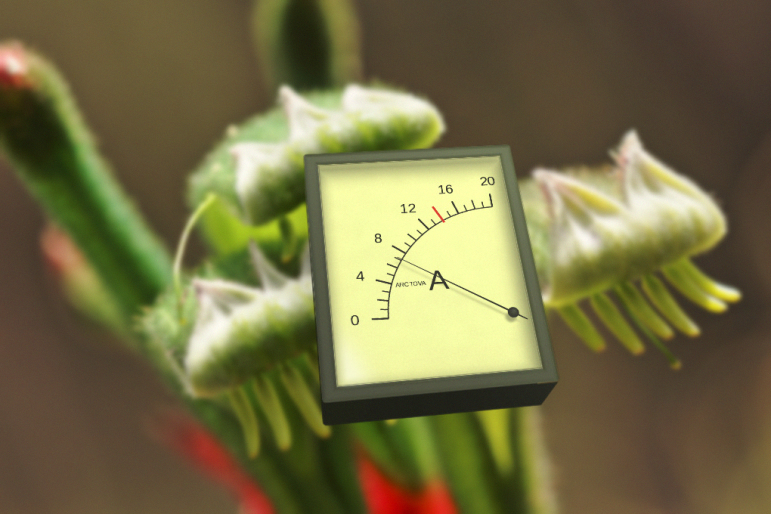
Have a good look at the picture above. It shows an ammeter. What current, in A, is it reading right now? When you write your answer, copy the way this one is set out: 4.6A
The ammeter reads 7A
